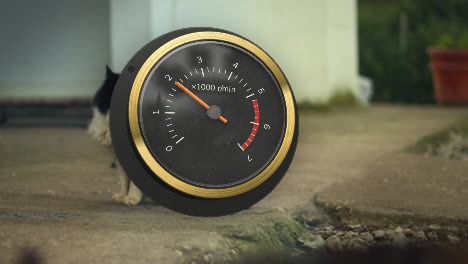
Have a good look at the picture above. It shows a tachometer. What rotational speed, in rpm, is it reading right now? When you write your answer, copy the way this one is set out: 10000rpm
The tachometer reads 2000rpm
